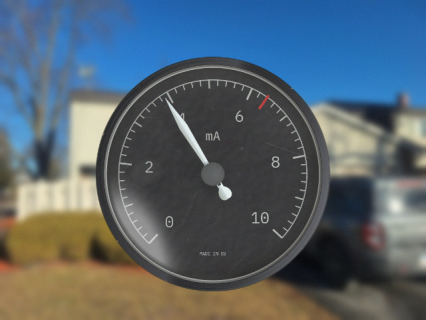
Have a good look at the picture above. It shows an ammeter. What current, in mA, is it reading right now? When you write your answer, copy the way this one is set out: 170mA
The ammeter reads 3.9mA
